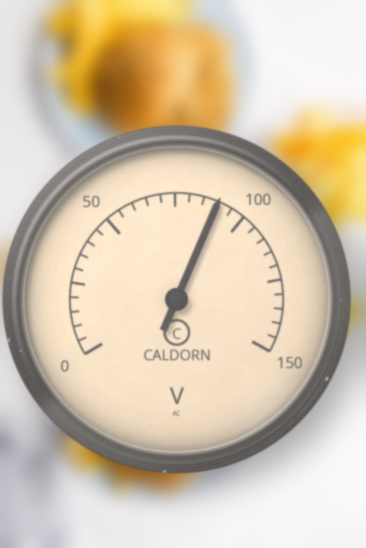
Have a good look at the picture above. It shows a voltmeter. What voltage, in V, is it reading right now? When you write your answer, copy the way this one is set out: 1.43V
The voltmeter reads 90V
